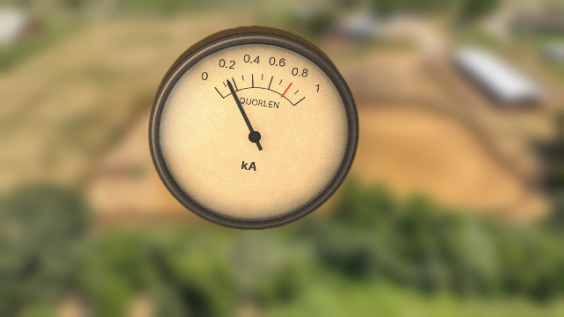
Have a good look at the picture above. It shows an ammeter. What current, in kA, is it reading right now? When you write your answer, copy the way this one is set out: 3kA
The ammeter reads 0.15kA
